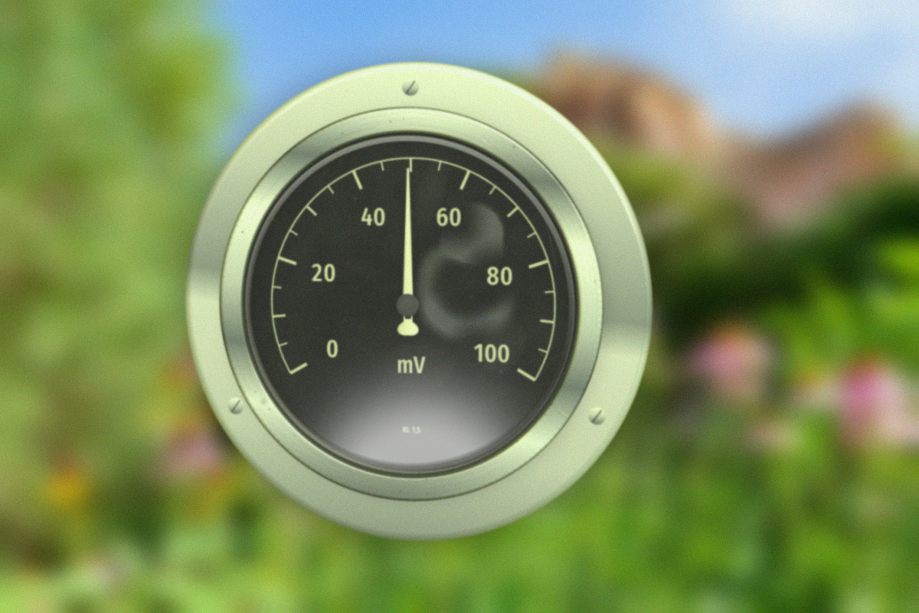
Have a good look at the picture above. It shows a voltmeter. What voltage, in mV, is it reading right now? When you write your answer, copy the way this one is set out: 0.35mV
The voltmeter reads 50mV
